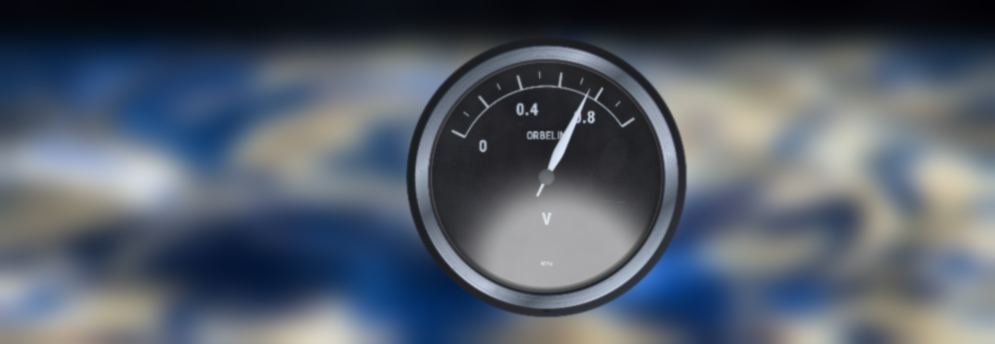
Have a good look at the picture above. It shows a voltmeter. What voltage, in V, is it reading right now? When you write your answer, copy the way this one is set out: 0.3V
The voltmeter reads 0.75V
